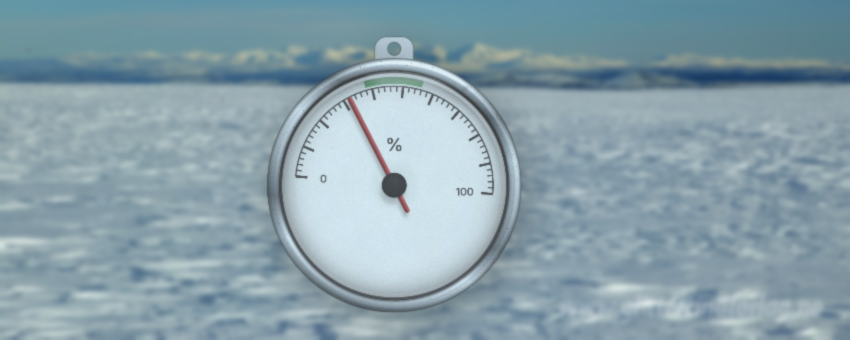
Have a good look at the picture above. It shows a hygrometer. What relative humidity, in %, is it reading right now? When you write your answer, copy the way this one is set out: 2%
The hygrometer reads 32%
